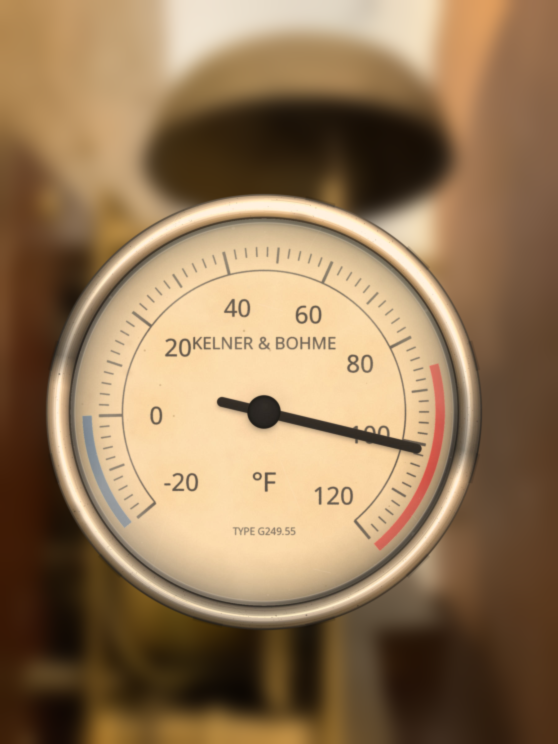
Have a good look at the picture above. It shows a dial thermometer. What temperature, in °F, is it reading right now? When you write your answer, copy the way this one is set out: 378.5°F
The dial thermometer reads 101°F
